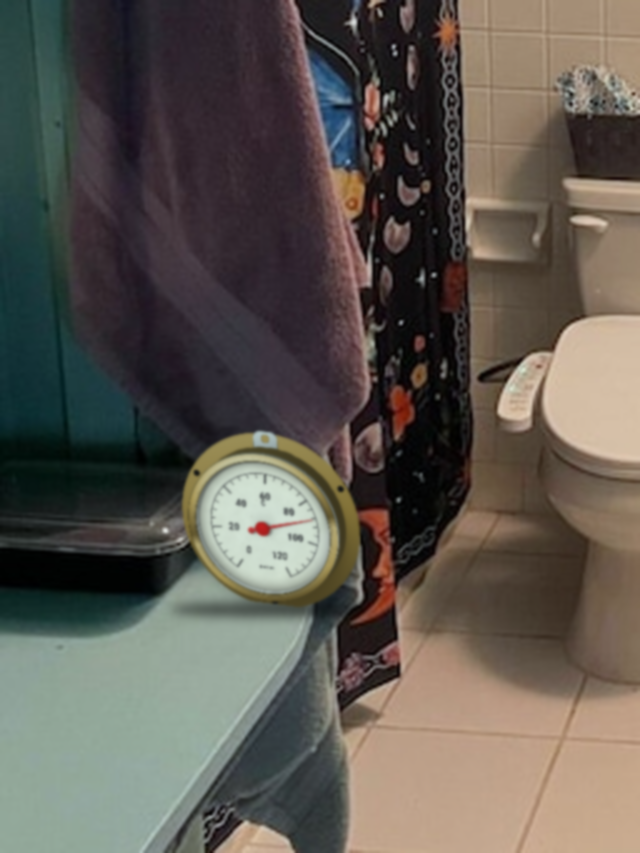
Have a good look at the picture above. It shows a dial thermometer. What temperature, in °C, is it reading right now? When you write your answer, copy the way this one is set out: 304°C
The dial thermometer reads 88°C
